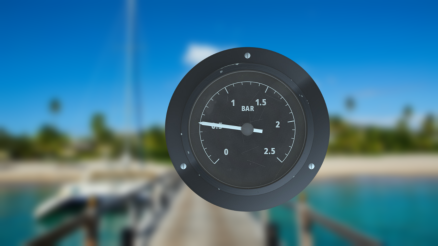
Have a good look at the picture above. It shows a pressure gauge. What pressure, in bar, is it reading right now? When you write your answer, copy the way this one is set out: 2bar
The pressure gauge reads 0.5bar
